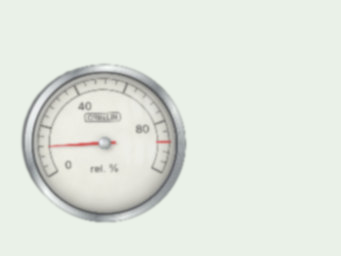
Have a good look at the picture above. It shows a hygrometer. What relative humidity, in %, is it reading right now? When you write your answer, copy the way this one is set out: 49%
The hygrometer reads 12%
